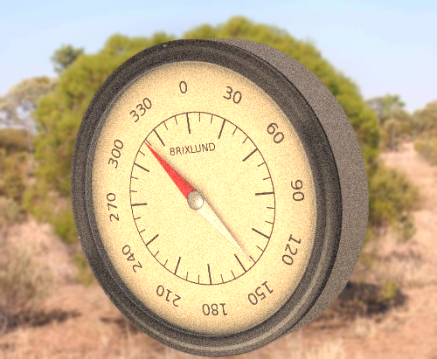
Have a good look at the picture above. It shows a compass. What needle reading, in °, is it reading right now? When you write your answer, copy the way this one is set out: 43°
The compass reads 320°
